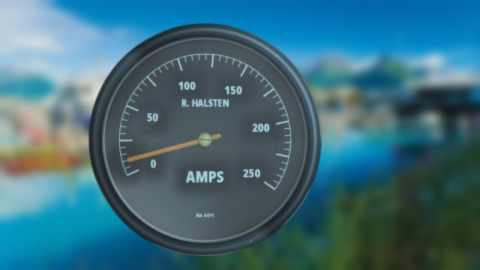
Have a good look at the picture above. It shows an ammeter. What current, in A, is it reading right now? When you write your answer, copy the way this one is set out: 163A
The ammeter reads 10A
